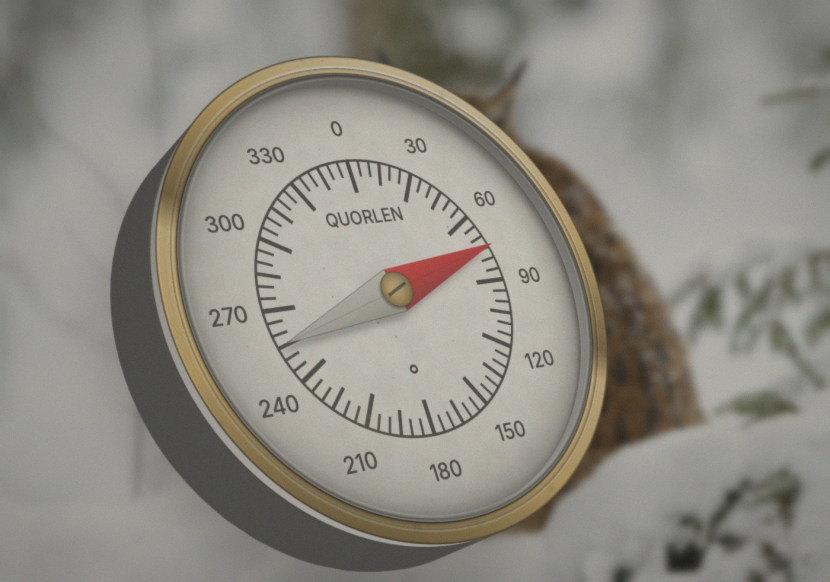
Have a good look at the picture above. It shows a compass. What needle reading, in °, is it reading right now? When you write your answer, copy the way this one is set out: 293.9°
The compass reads 75°
